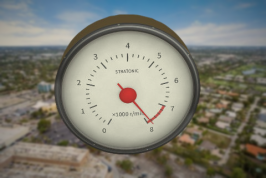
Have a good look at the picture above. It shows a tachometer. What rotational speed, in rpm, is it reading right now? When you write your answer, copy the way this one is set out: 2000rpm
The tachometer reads 7800rpm
